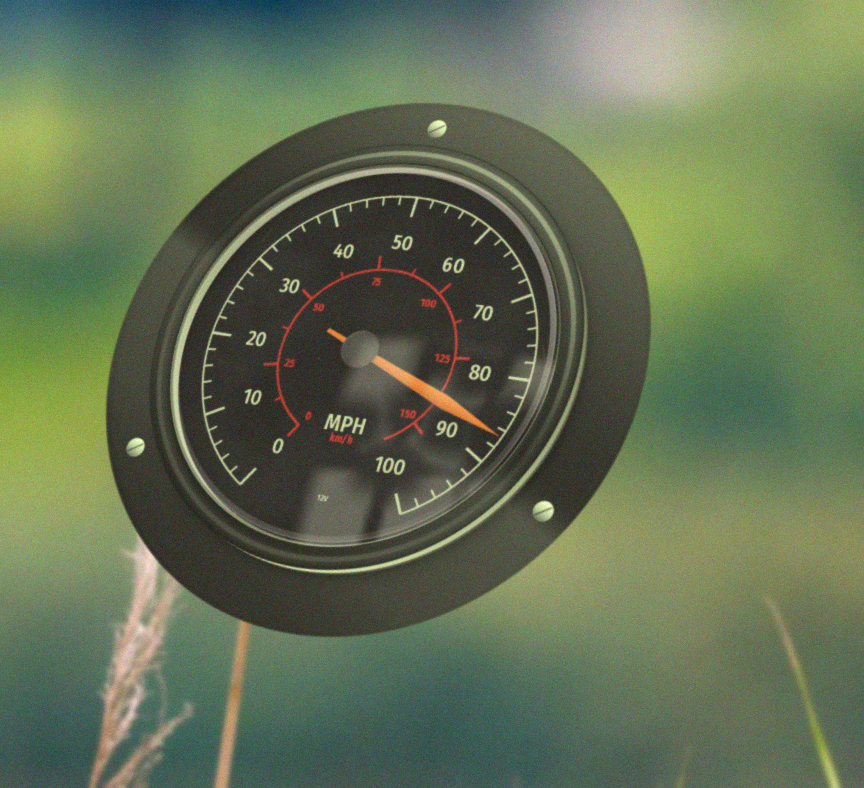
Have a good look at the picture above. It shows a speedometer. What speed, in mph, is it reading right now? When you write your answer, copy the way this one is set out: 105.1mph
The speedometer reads 87mph
